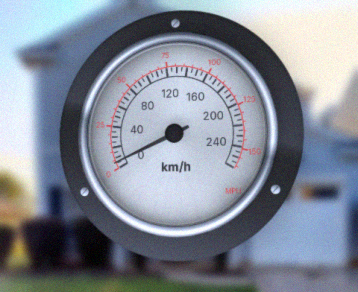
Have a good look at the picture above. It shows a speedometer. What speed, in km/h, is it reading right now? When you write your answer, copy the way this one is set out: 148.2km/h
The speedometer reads 5km/h
